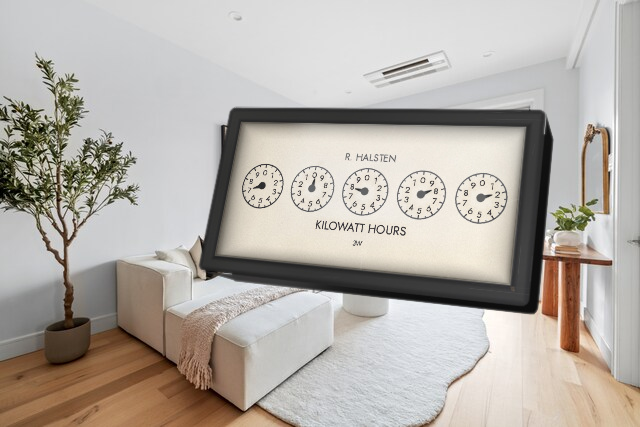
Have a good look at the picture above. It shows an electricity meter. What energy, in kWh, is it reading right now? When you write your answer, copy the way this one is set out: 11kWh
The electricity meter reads 69782kWh
